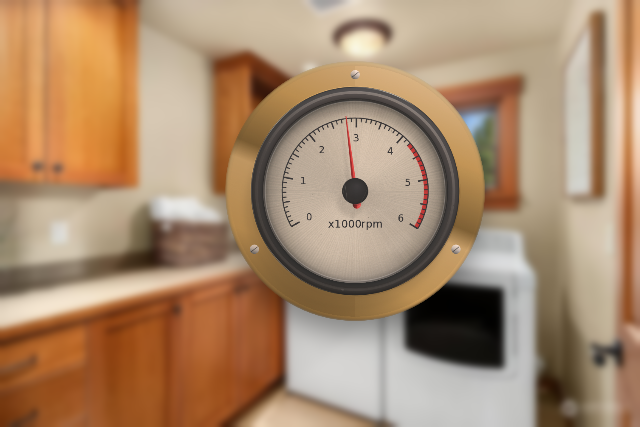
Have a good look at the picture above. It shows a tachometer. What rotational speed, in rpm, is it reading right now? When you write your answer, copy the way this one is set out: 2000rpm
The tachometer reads 2800rpm
